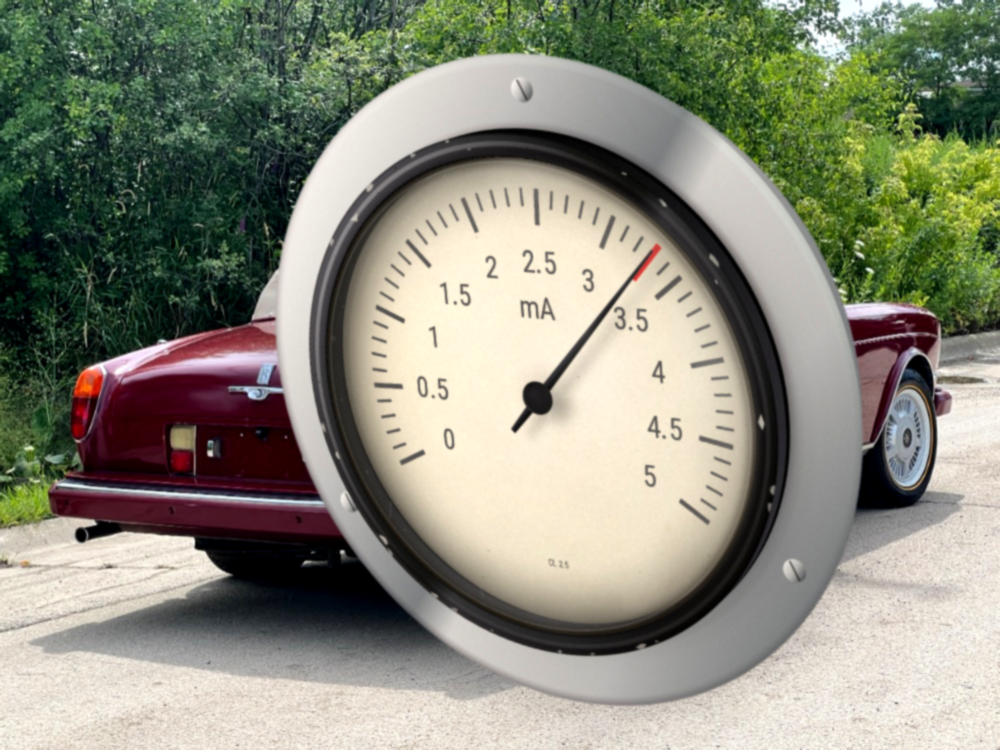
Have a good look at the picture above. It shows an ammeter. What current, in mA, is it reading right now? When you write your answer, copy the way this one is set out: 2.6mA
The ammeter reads 3.3mA
